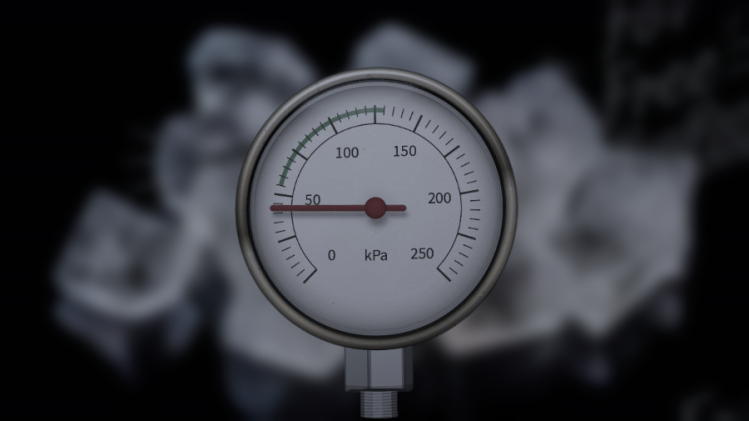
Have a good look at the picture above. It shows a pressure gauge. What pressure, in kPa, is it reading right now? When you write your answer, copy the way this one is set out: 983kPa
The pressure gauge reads 42.5kPa
